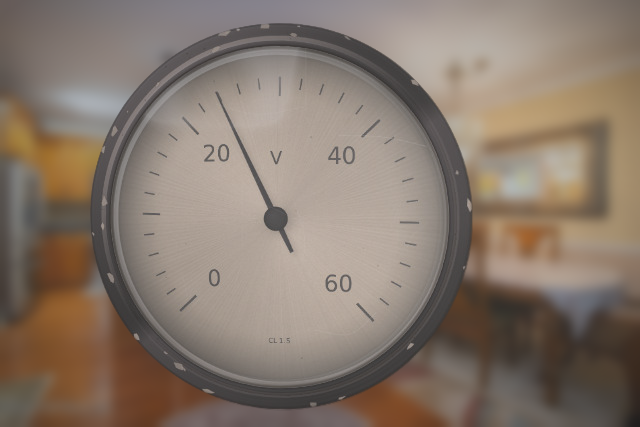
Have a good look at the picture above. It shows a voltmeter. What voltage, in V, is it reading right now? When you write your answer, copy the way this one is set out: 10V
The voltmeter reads 24V
